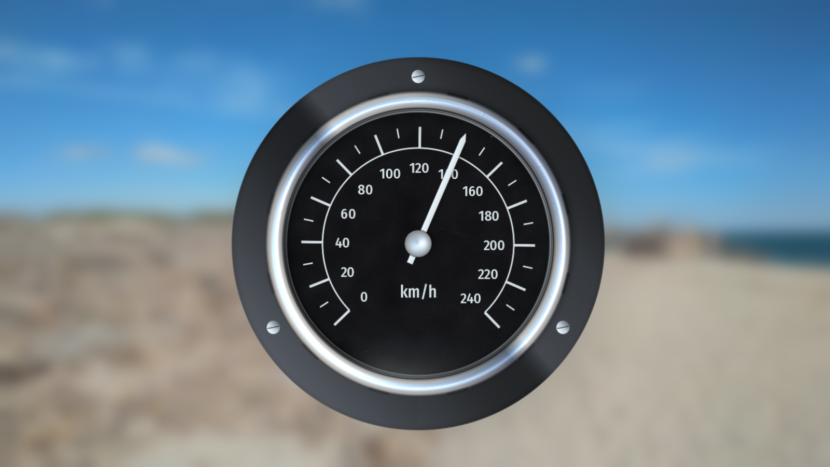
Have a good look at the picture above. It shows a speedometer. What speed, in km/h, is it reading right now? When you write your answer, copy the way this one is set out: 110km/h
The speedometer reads 140km/h
